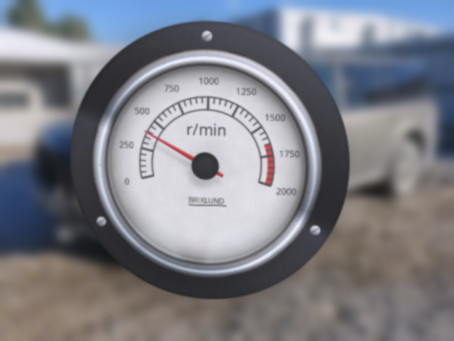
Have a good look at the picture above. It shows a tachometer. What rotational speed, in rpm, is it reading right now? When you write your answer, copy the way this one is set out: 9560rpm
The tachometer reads 400rpm
